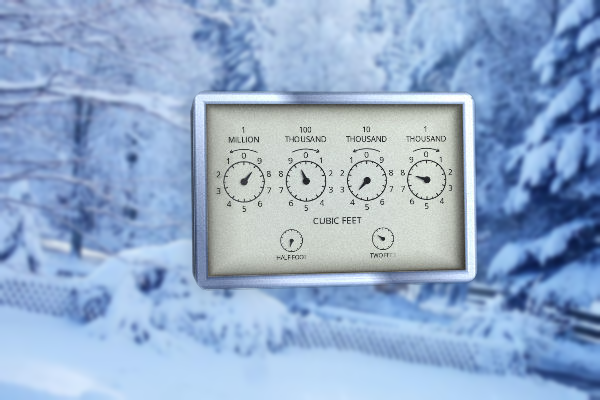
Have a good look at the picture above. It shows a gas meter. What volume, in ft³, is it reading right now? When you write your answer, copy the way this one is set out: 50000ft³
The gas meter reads 893800ft³
